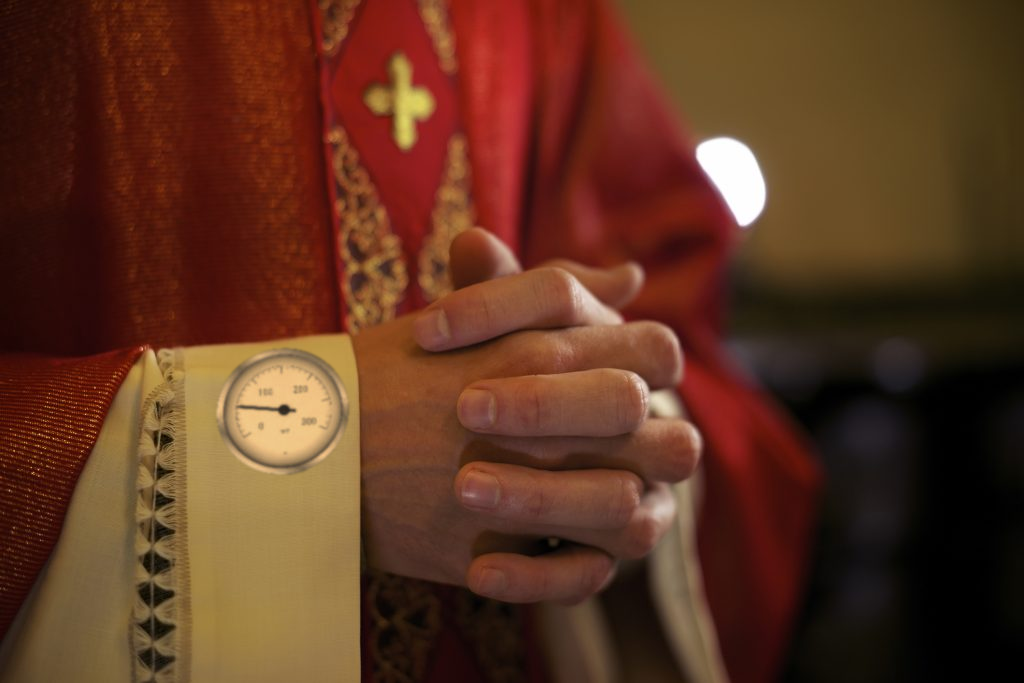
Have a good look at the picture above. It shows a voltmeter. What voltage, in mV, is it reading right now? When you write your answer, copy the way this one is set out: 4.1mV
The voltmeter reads 50mV
